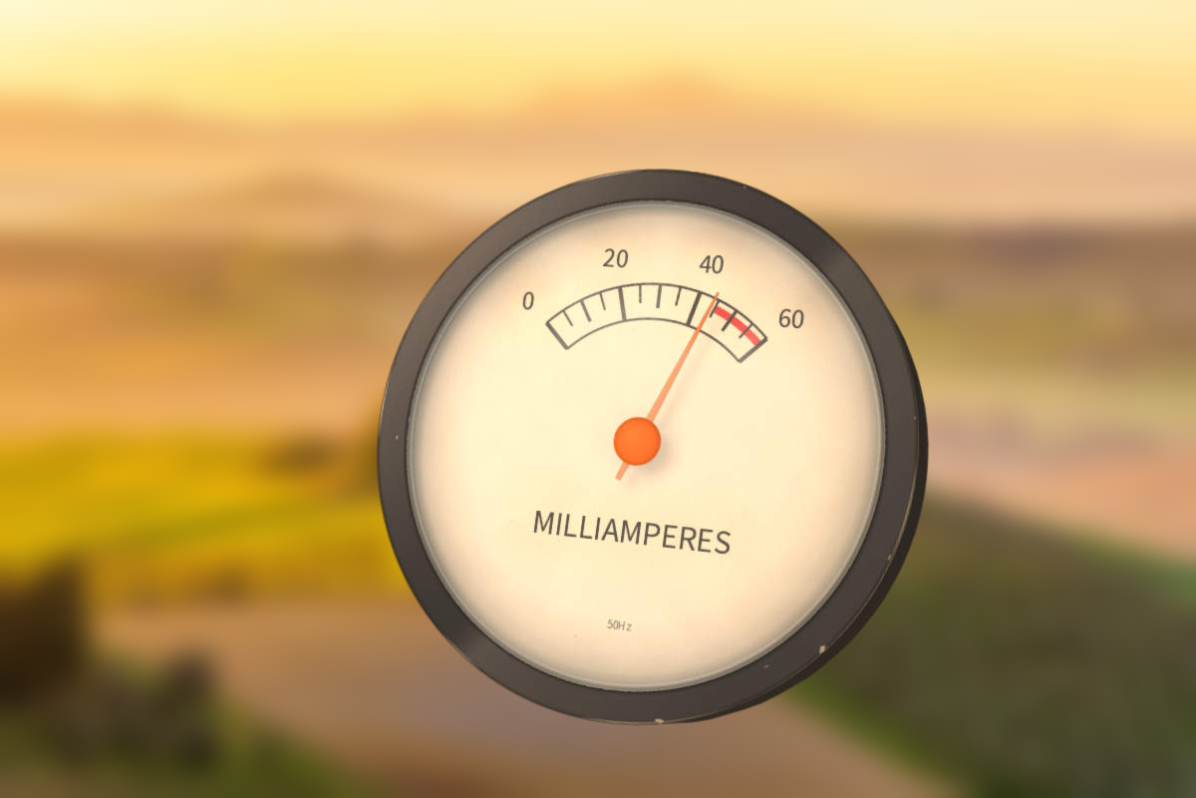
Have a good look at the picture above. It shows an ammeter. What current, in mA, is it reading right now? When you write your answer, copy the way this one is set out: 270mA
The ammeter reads 45mA
